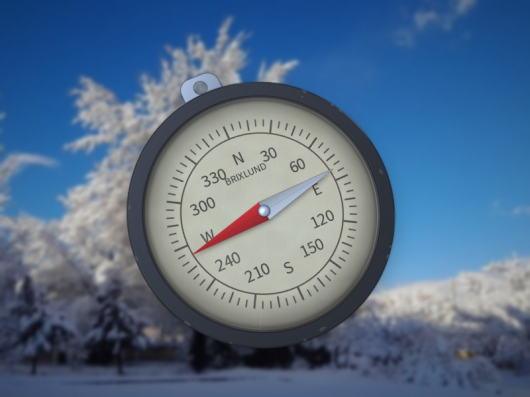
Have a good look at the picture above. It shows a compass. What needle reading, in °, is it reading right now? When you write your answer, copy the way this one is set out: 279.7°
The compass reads 262.5°
